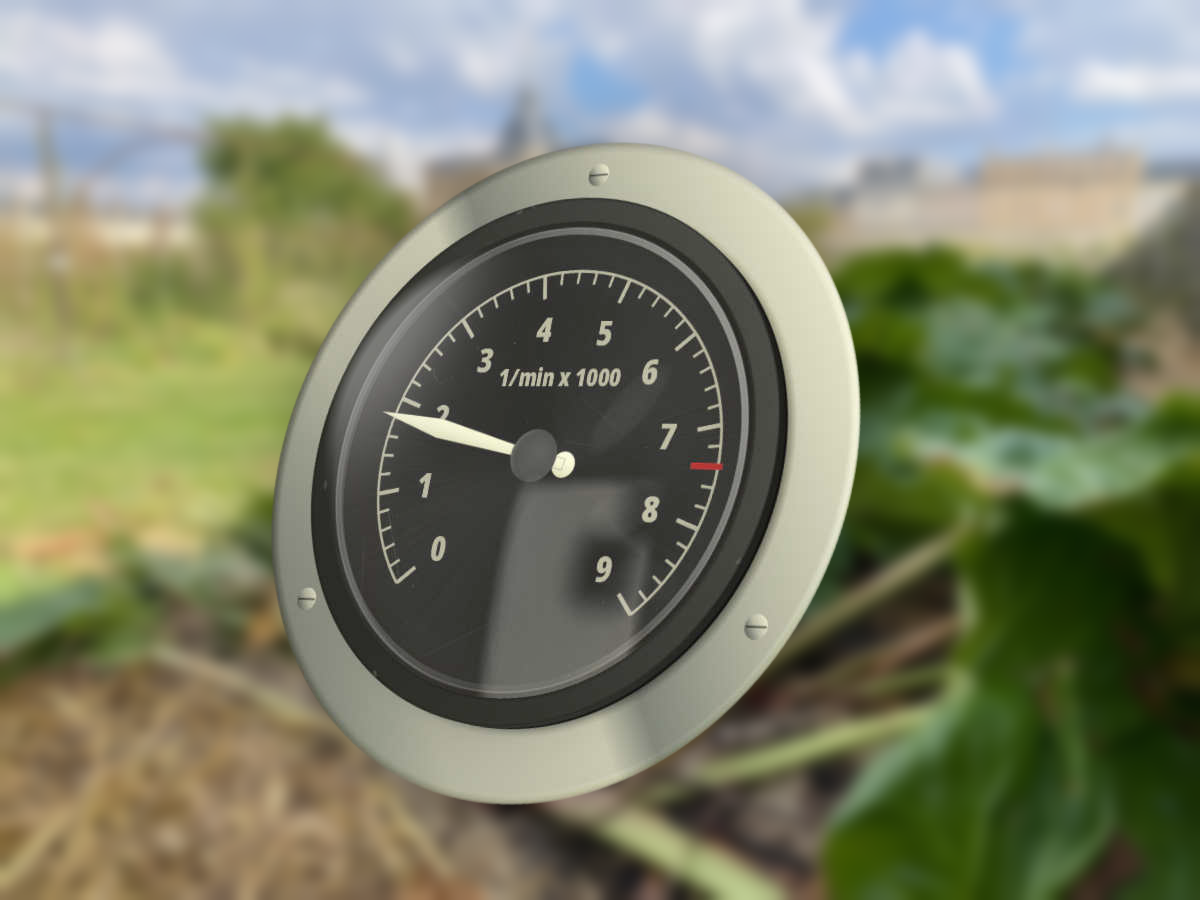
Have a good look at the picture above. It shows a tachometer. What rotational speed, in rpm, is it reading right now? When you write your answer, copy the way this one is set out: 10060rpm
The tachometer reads 1800rpm
